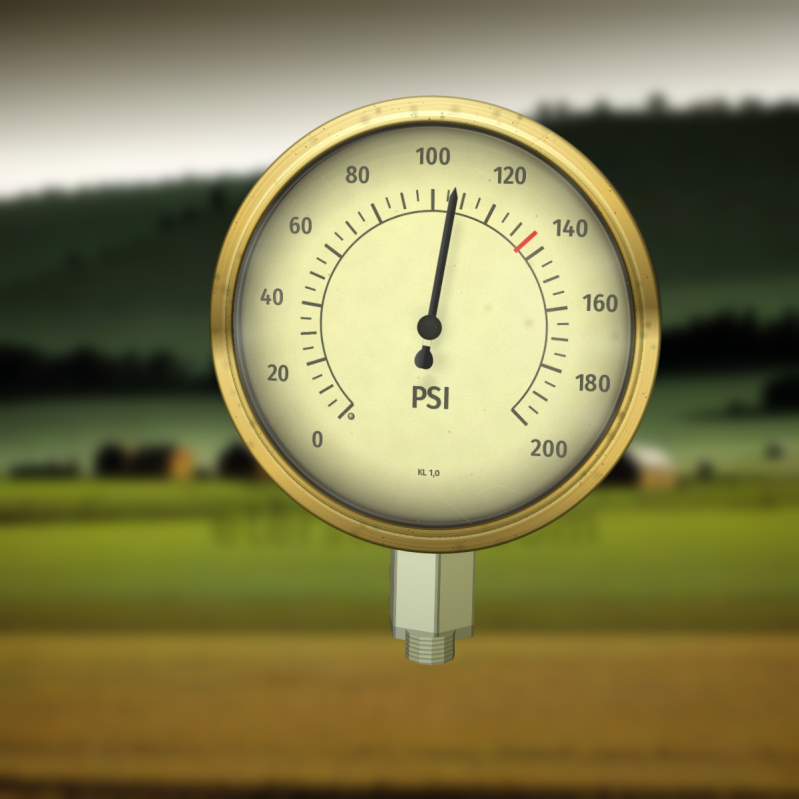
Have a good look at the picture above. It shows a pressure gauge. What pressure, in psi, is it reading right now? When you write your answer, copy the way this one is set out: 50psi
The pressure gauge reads 107.5psi
